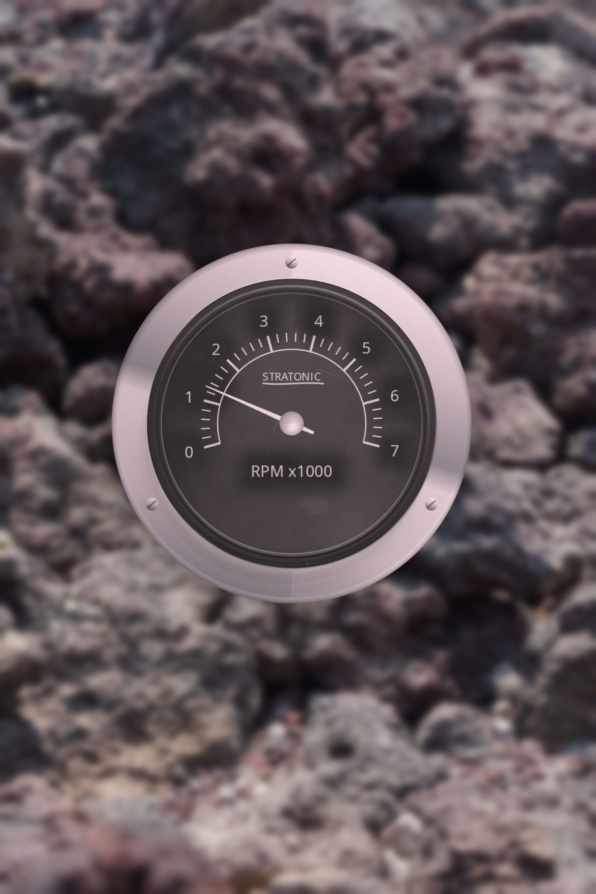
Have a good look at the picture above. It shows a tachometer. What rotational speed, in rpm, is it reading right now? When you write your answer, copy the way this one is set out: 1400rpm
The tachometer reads 1300rpm
